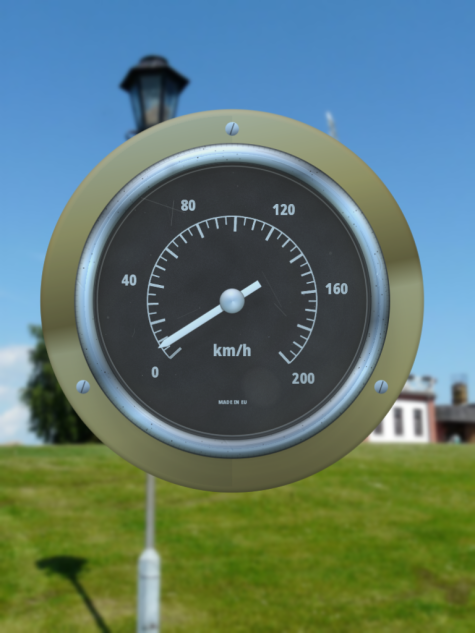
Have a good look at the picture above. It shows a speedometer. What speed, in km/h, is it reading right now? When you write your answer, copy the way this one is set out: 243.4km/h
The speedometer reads 7.5km/h
